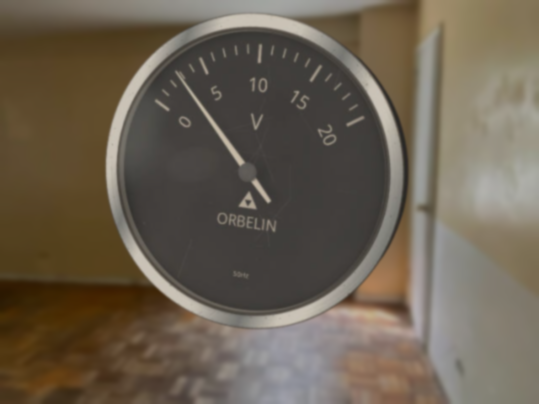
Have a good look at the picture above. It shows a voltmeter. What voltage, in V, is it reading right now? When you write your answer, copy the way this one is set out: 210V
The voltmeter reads 3V
